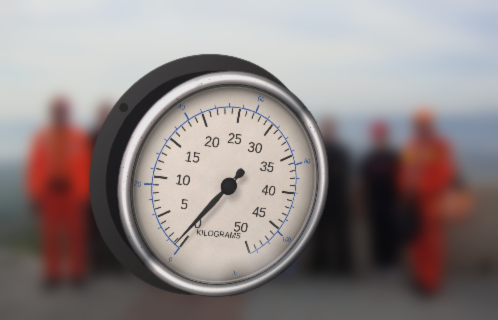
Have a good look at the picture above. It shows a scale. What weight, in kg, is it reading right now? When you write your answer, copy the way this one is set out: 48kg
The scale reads 1kg
